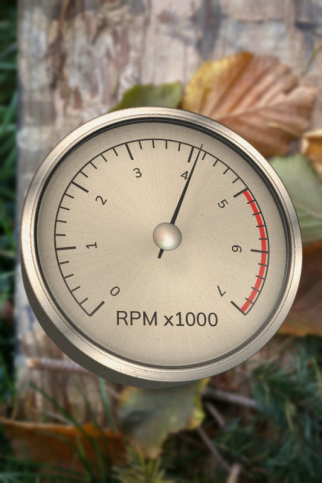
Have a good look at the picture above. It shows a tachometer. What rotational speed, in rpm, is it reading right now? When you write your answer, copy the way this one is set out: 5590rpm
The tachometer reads 4100rpm
